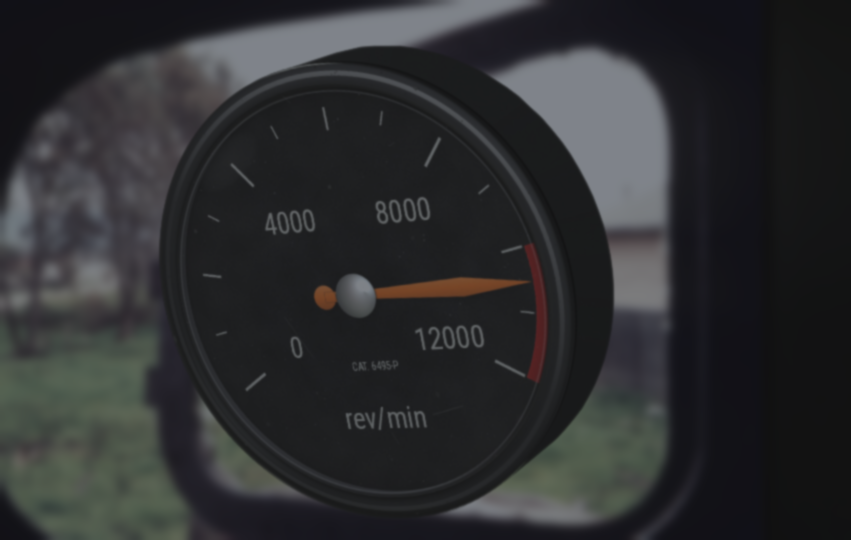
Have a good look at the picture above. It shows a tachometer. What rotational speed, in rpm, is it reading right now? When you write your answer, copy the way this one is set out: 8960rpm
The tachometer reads 10500rpm
